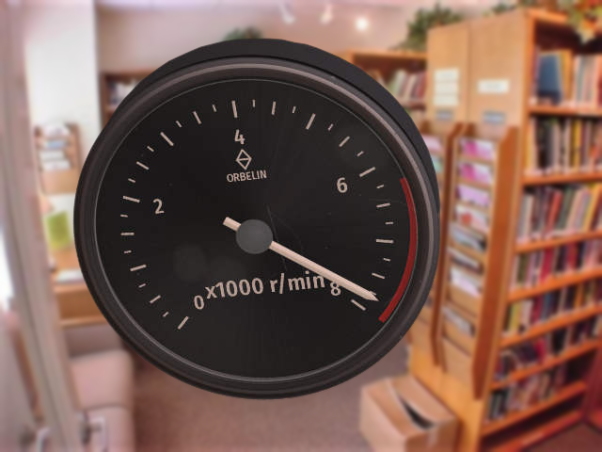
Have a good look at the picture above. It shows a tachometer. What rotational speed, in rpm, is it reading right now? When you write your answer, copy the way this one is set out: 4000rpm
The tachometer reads 7750rpm
